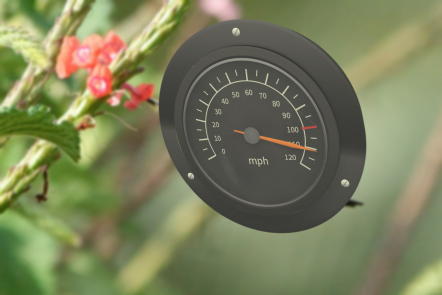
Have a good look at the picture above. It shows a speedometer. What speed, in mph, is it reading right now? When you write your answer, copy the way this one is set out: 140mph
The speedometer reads 110mph
